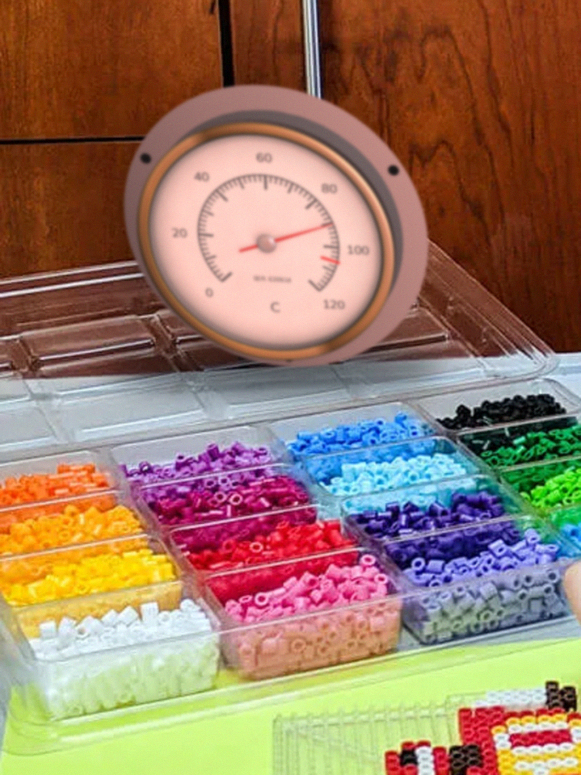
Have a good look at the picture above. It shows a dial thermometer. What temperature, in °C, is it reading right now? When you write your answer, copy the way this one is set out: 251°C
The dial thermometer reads 90°C
